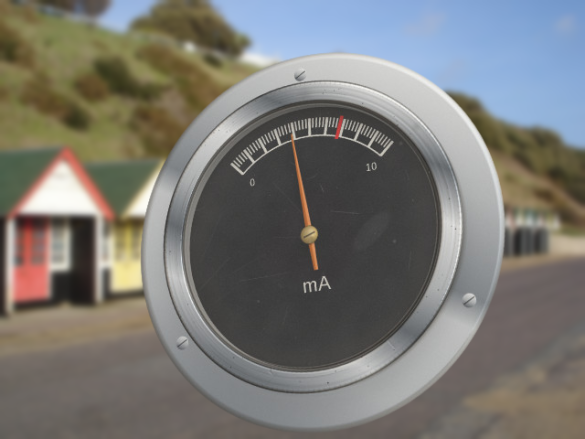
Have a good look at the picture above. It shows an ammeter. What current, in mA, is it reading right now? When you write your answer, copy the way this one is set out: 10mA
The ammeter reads 4mA
